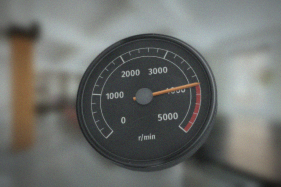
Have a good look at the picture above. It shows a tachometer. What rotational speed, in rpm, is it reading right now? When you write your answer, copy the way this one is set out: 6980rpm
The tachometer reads 4000rpm
